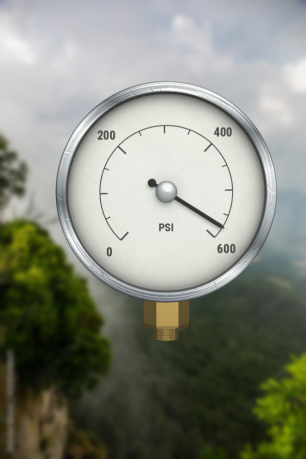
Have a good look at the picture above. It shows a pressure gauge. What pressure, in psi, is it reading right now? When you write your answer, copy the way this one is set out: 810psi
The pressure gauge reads 575psi
